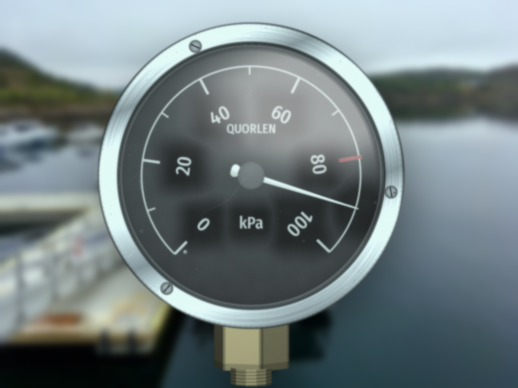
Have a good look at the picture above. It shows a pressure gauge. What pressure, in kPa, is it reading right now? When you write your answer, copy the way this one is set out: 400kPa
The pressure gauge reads 90kPa
